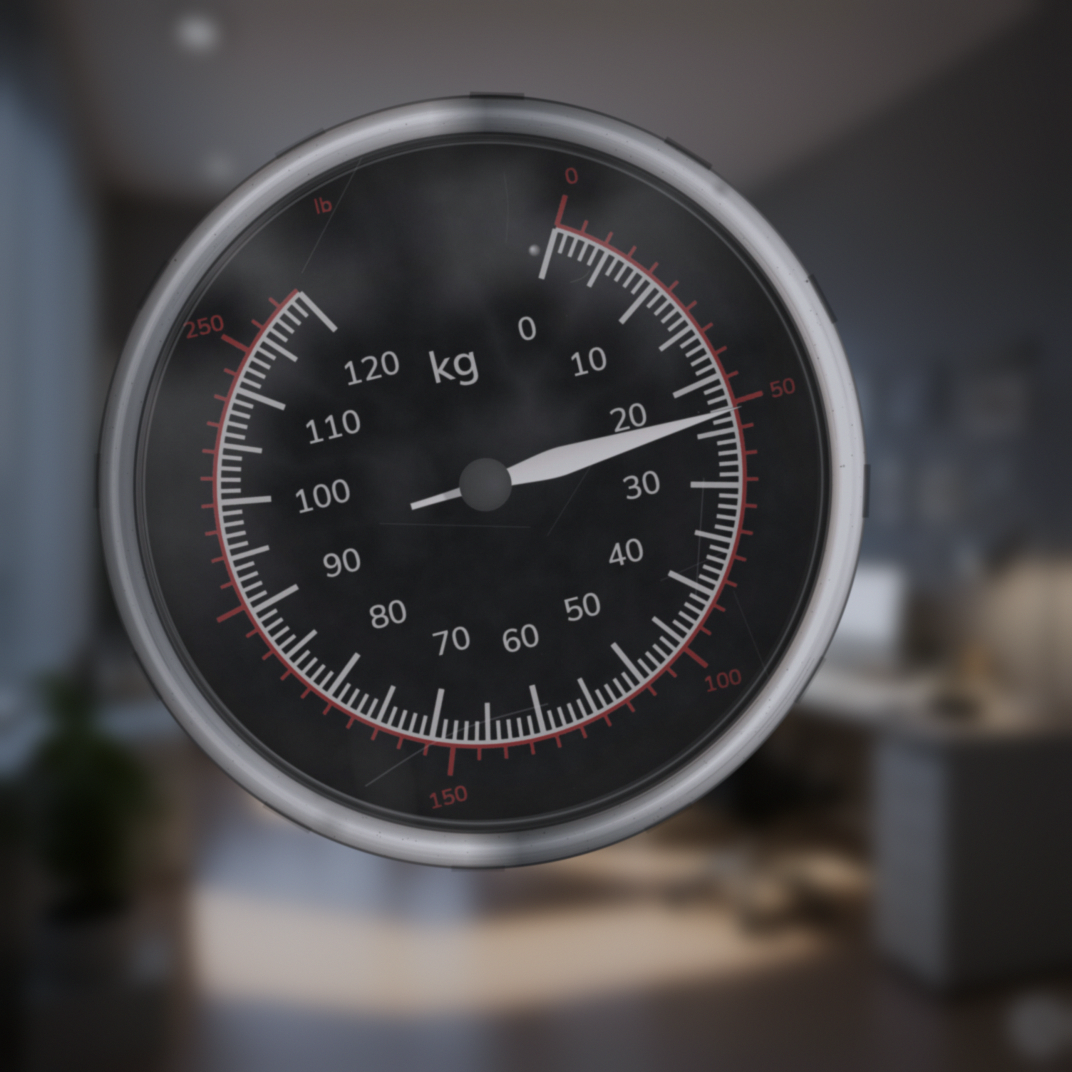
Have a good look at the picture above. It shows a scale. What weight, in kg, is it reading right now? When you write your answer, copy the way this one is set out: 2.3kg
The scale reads 23kg
